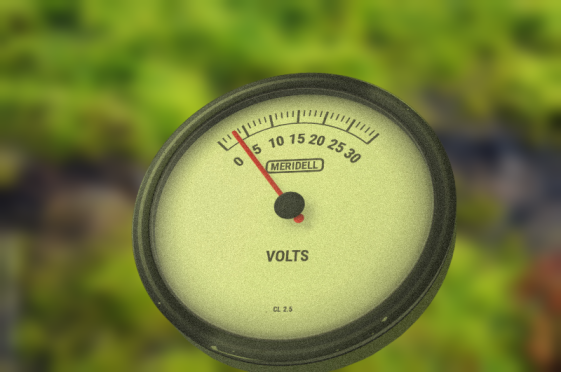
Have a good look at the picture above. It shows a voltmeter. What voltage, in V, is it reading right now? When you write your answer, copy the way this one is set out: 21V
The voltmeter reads 3V
